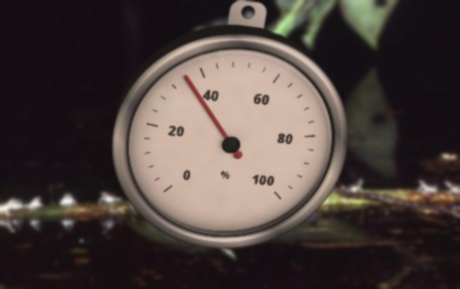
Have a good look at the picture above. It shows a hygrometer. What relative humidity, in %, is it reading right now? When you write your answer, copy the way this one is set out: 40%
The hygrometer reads 36%
